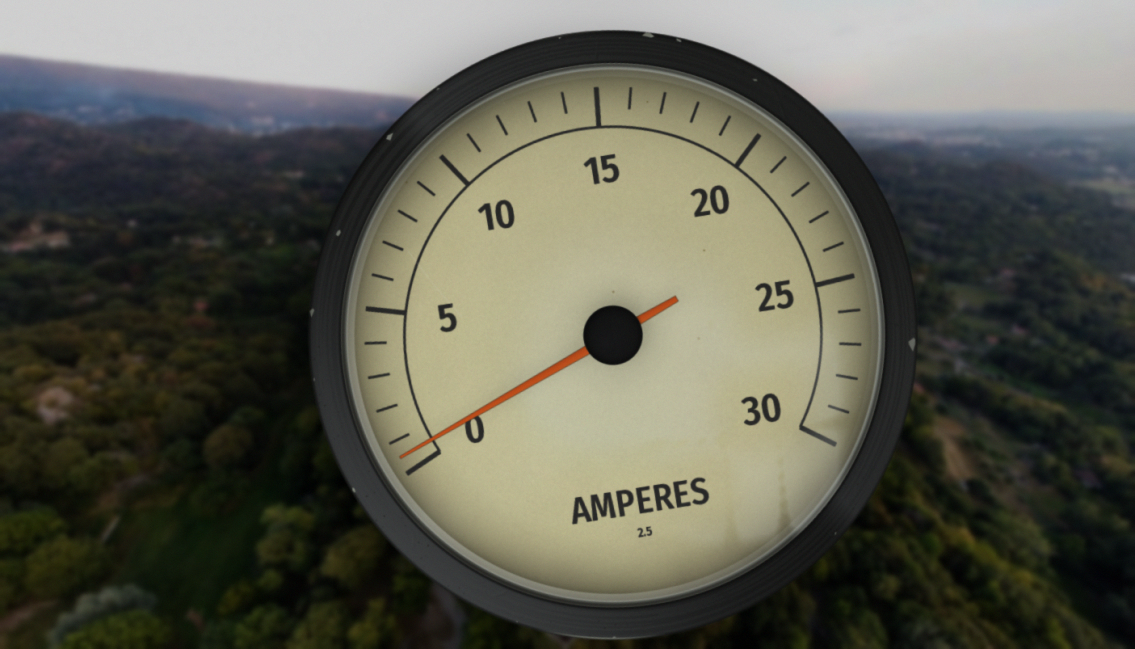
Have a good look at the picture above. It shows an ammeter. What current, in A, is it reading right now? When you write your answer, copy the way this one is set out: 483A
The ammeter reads 0.5A
